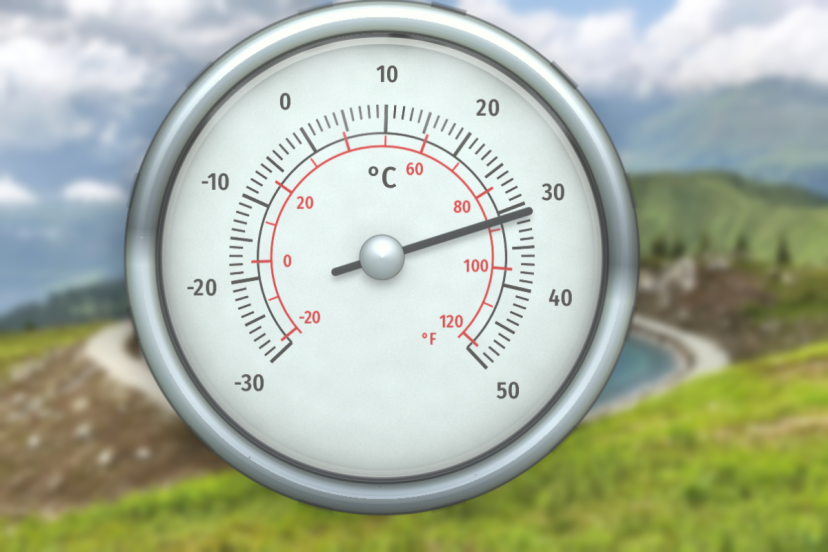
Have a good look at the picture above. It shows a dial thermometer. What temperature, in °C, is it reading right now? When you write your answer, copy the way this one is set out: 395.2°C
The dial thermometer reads 31°C
